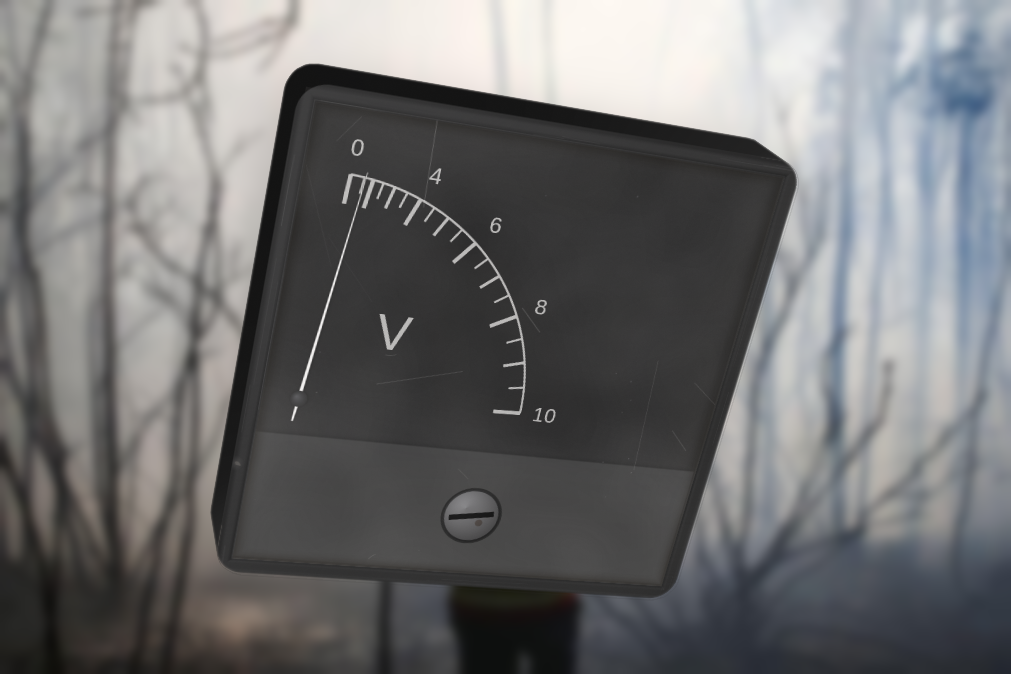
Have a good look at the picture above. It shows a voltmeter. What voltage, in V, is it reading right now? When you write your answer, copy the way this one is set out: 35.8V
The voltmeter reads 1.5V
